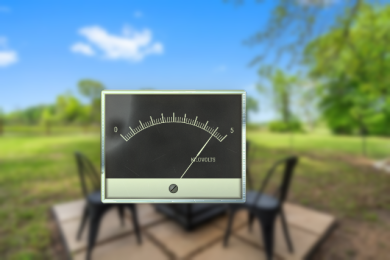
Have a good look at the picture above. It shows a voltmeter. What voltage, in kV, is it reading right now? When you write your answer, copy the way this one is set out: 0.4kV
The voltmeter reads 4.5kV
